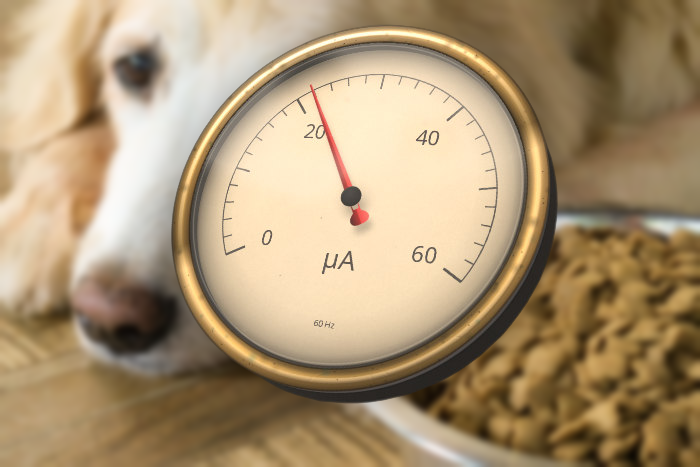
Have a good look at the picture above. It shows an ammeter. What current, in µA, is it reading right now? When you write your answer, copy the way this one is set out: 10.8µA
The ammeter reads 22µA
